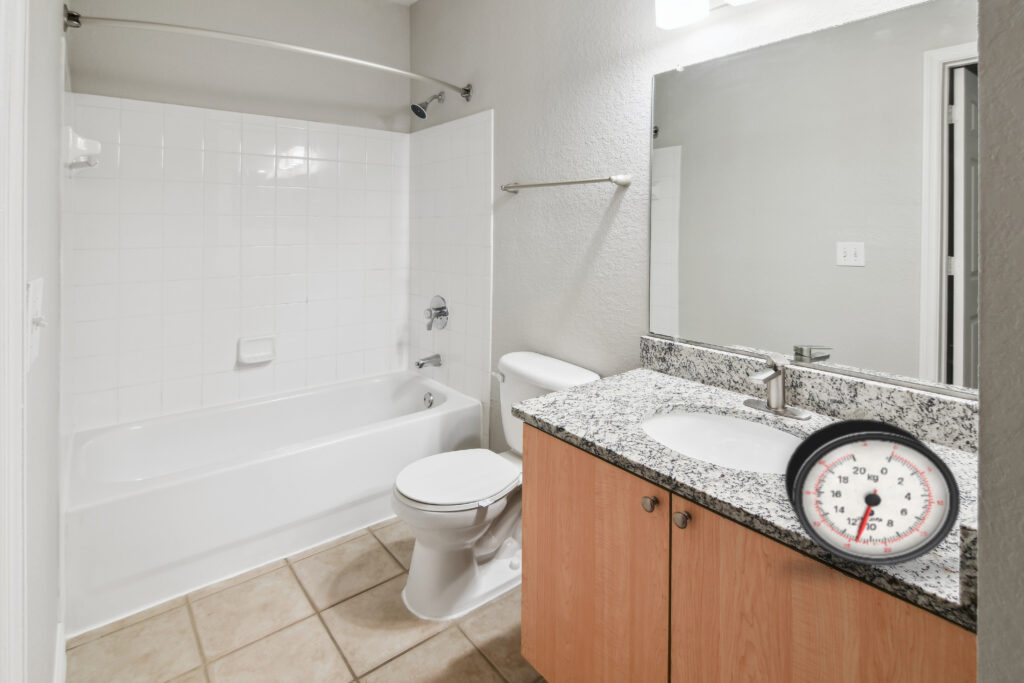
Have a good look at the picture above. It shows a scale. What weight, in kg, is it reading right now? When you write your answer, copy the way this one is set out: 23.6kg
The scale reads 11kg
